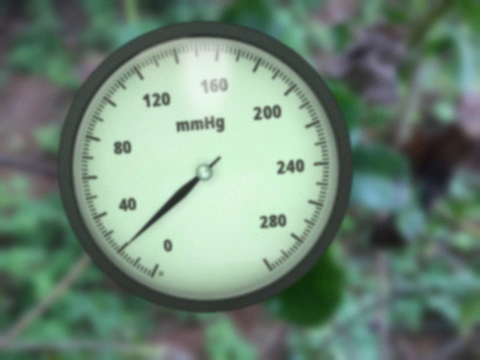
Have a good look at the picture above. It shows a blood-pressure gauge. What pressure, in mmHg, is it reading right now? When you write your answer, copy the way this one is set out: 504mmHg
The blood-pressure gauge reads 20mmHg
